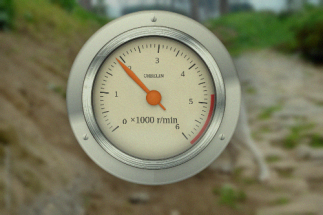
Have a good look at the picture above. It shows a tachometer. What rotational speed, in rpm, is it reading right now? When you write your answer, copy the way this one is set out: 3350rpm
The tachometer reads 1900rpm
